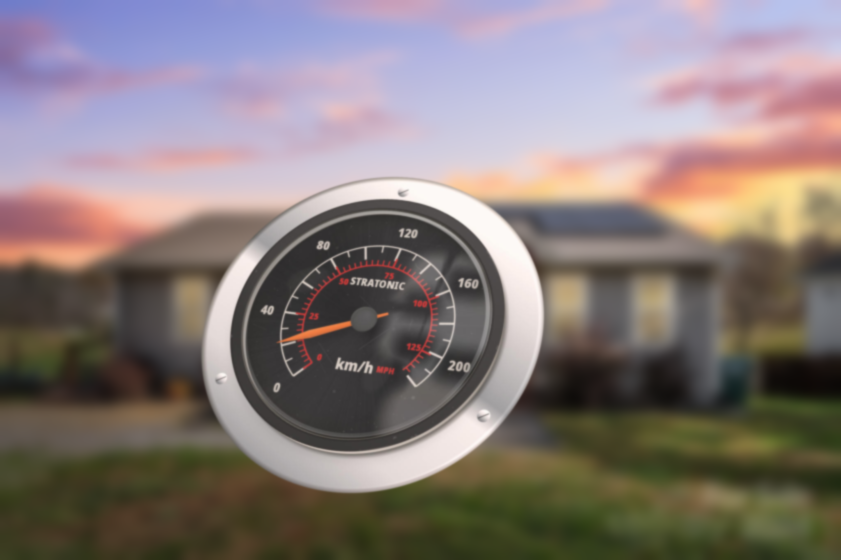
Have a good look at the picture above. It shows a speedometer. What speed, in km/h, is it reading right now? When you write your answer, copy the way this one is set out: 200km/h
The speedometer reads 20km/h
